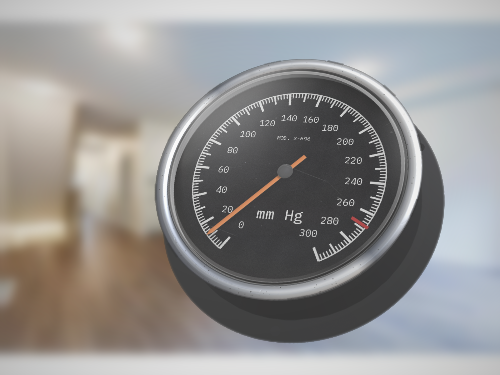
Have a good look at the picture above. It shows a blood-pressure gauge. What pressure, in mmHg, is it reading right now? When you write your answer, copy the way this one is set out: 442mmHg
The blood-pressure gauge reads 10mmHg
